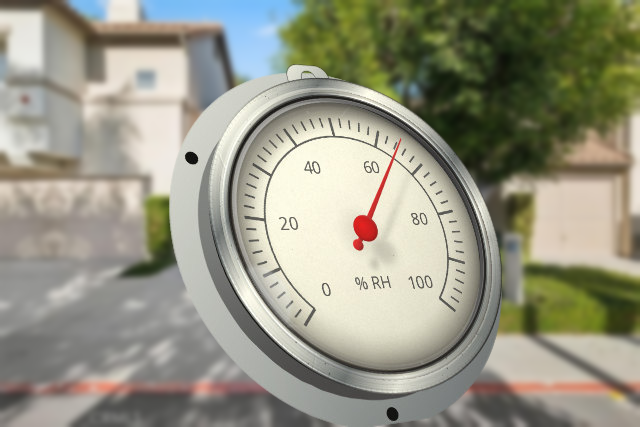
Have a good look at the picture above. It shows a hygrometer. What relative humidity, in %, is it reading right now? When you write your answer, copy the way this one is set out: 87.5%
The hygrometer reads 64%
